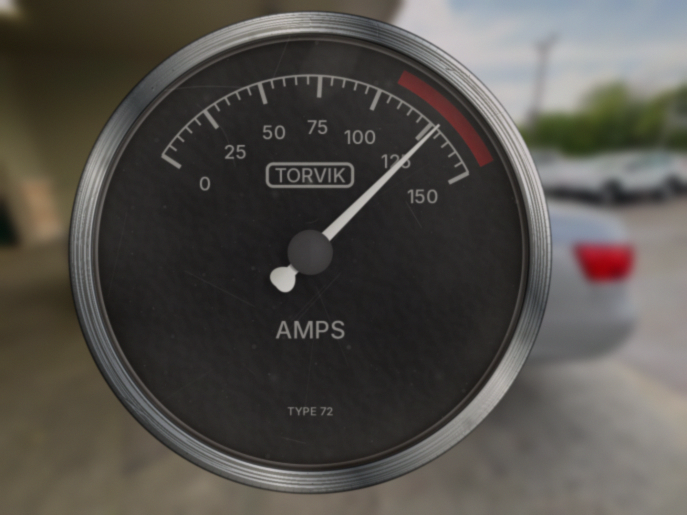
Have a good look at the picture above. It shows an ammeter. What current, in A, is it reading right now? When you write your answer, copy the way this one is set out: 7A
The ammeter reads 127.5A
